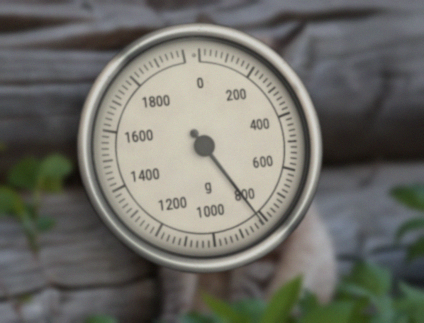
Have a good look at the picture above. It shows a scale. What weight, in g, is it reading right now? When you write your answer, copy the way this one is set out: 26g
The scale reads 820g
